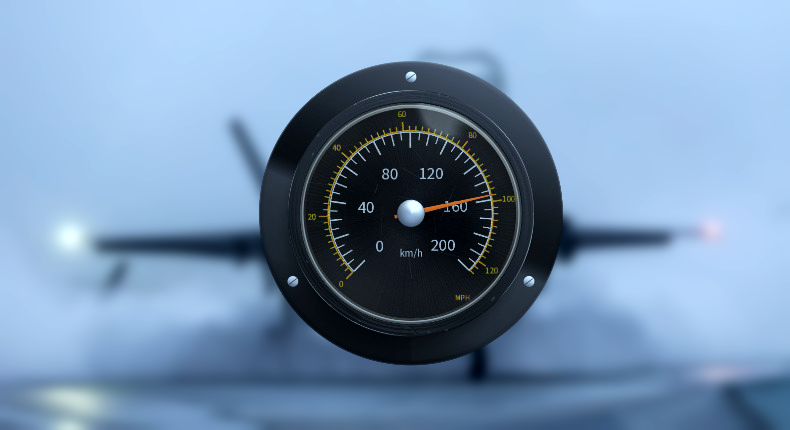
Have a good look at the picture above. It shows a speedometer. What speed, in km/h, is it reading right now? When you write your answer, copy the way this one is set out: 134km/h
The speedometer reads 157.5km/h
